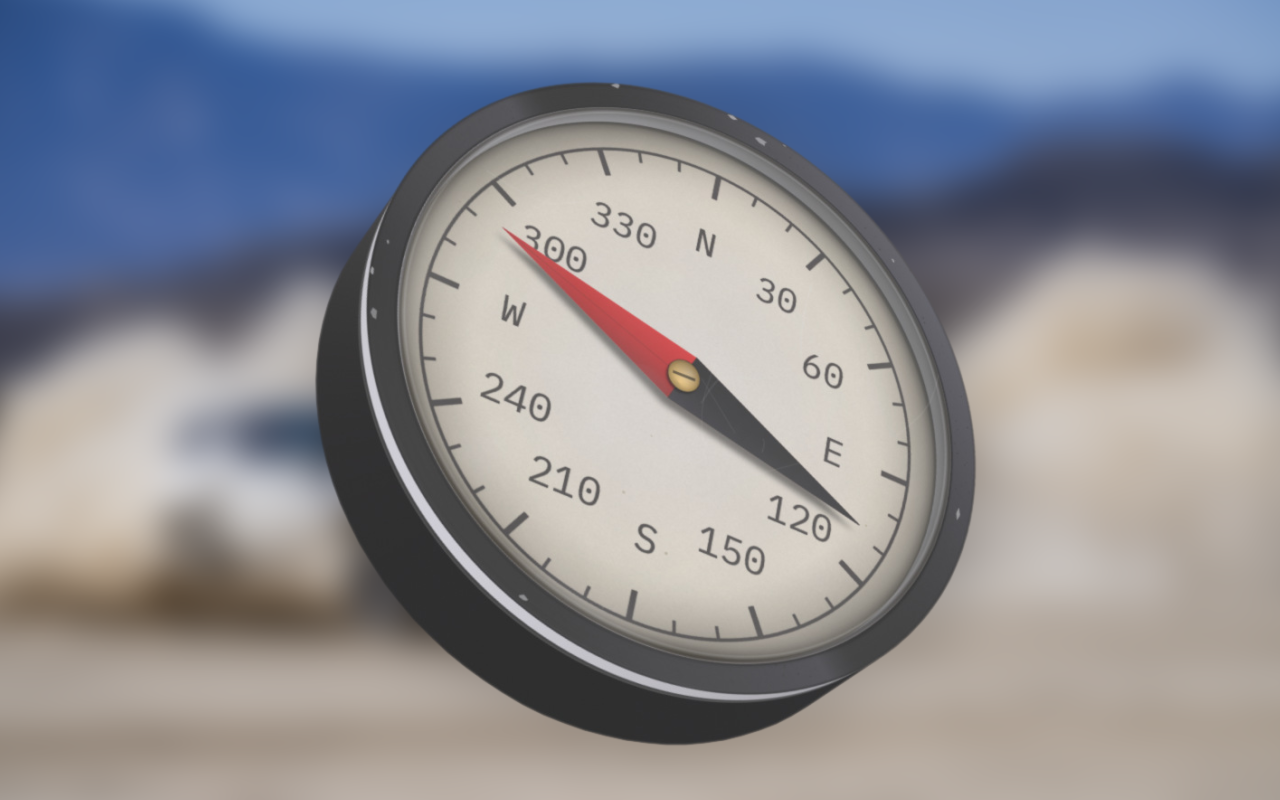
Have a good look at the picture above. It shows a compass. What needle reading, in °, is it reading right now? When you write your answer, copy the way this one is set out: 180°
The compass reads 290°
